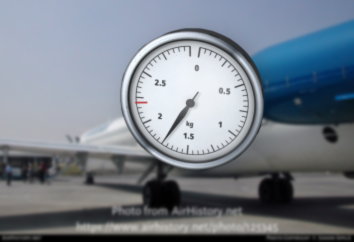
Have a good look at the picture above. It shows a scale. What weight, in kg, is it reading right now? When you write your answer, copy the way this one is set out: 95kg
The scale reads 1.75kg
